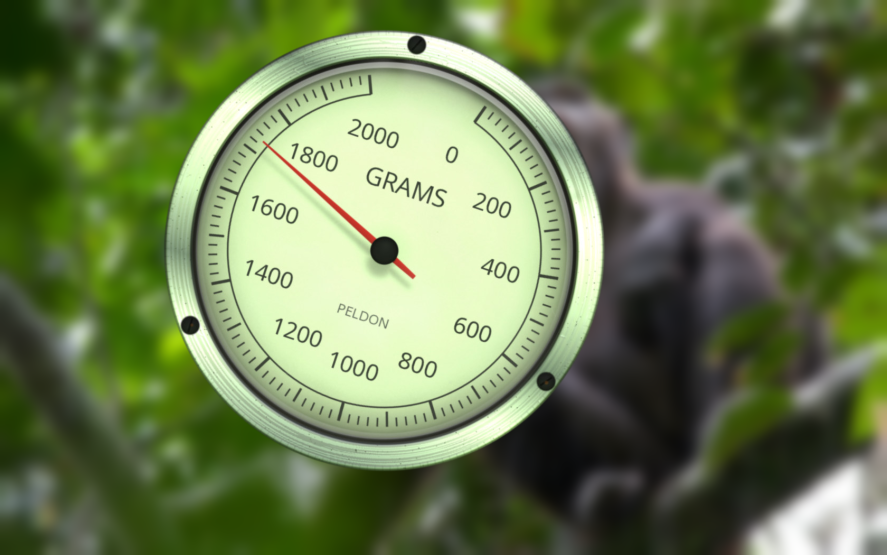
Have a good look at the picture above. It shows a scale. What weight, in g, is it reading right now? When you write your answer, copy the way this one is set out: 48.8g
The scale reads 1730g
